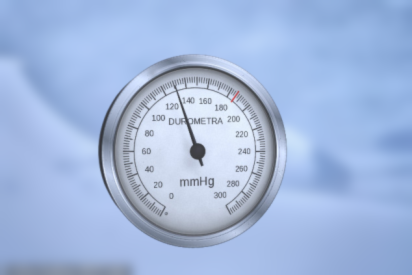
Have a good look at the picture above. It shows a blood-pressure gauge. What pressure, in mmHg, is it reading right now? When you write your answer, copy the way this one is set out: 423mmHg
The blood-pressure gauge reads 130mmHg
